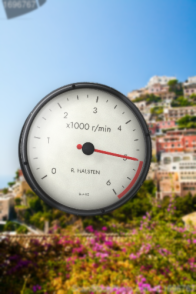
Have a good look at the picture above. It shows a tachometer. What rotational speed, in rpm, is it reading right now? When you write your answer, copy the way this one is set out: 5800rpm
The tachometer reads 5000rpm
